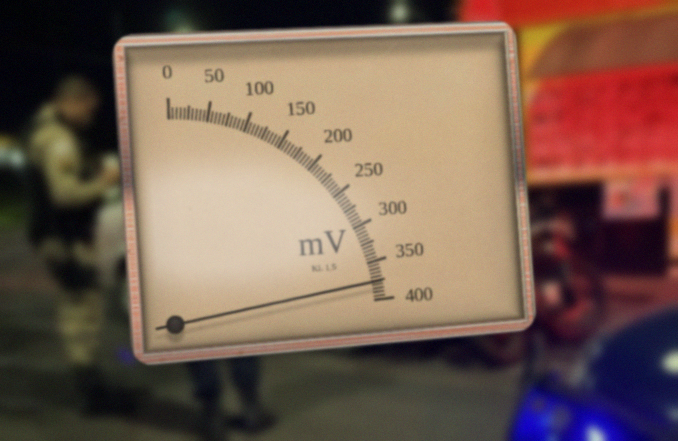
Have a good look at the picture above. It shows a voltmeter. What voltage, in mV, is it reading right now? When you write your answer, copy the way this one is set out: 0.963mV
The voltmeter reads 375mV
